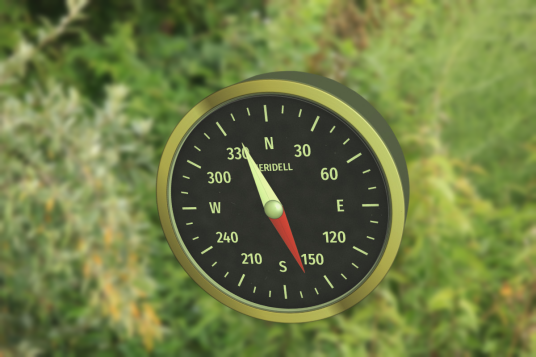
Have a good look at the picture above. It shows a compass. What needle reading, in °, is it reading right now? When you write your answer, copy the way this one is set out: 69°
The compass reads 160°
